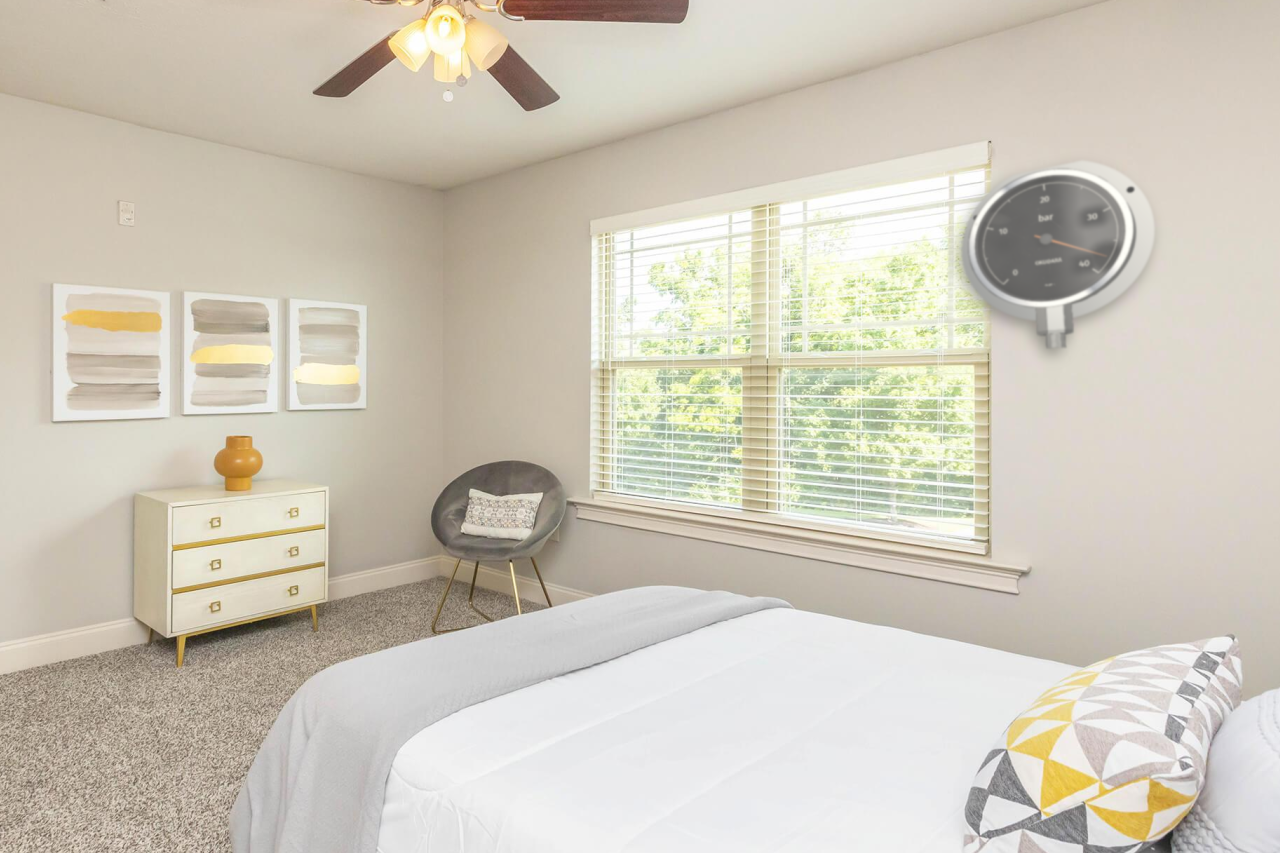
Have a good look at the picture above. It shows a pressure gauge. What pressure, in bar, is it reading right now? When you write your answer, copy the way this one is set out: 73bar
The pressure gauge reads 37.5bar
